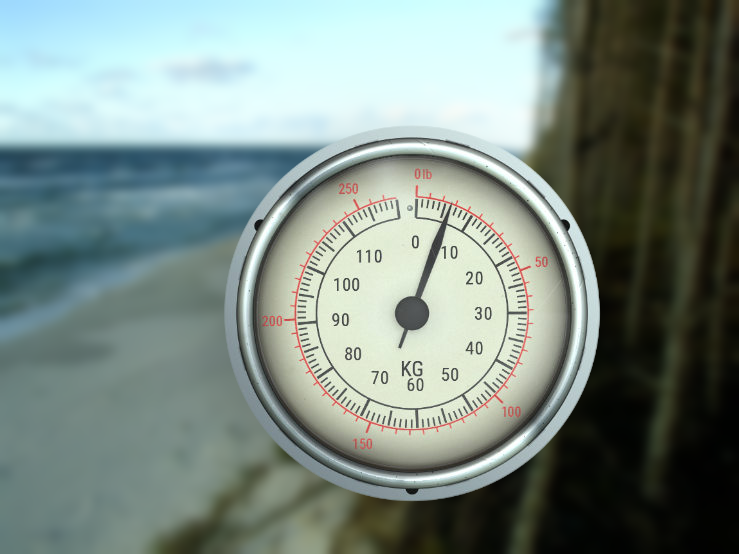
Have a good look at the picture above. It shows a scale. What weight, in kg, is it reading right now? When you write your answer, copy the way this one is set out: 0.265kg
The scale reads 6kg
